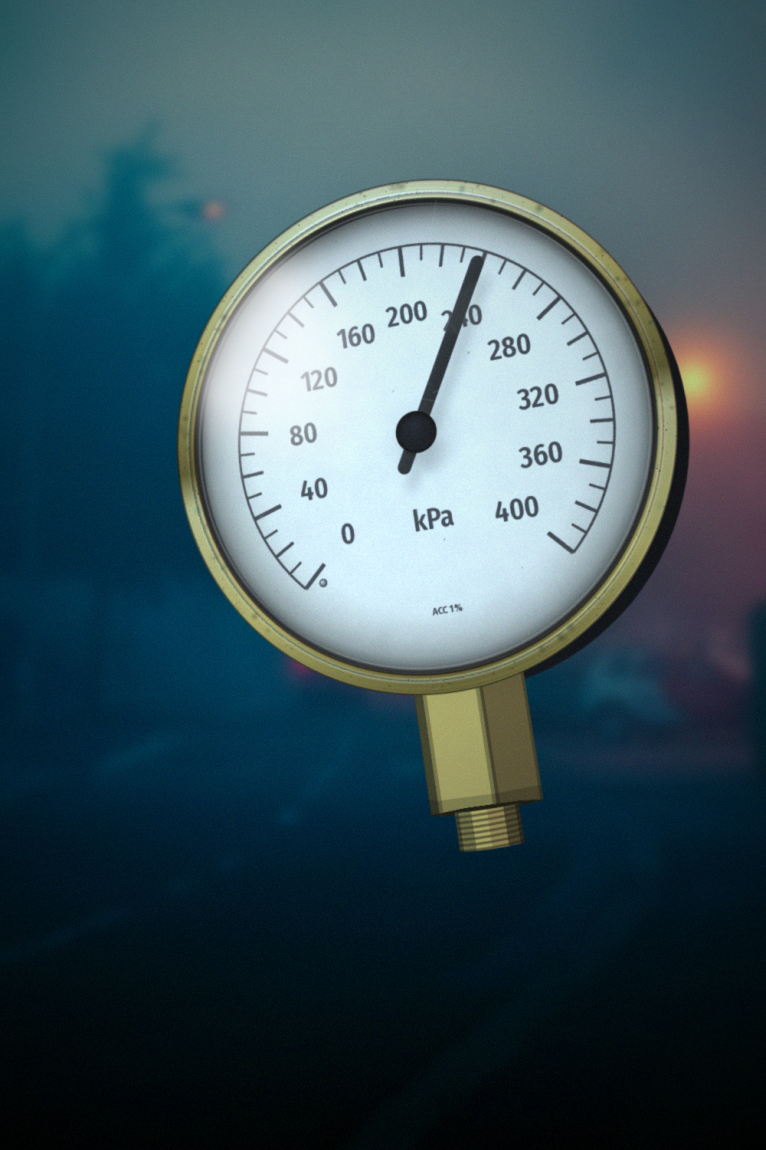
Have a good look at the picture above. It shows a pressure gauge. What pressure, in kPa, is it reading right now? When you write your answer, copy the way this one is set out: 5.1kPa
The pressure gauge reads 240kPa
